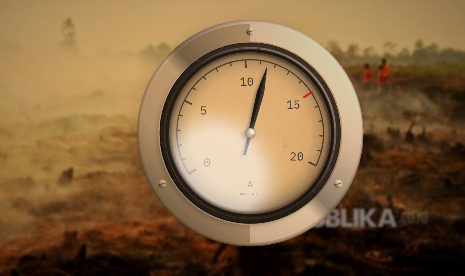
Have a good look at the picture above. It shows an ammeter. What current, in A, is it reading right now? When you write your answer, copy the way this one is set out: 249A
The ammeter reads 11.5A
